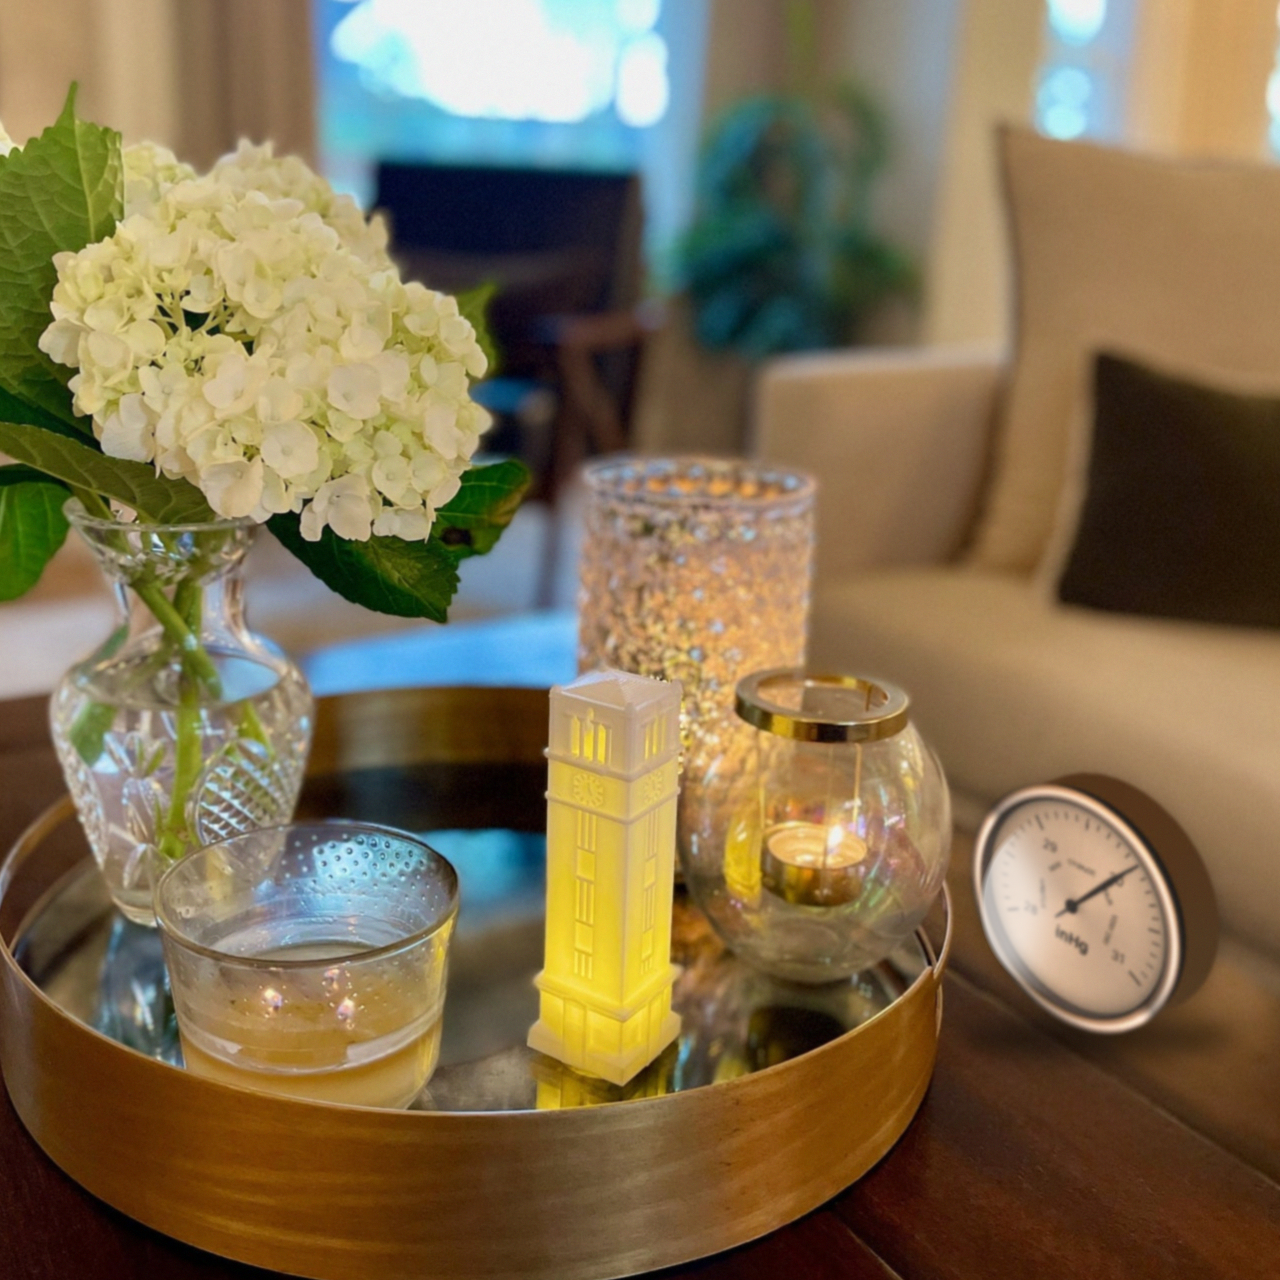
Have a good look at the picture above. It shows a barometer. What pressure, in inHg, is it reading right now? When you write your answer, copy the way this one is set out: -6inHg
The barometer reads 30inHg
